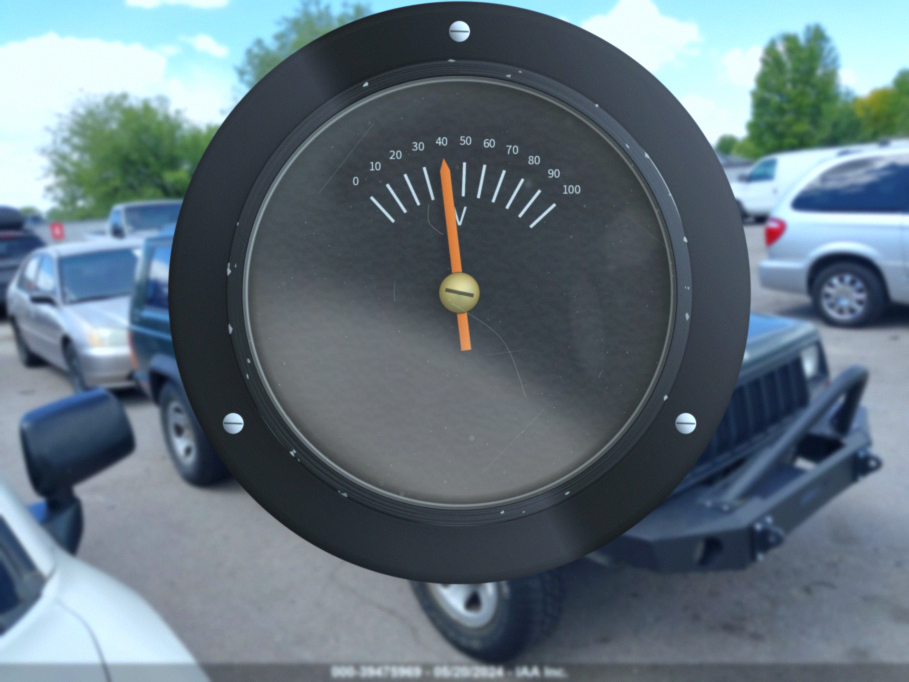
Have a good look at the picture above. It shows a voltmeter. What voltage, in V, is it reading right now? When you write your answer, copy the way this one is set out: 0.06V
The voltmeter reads 40V
